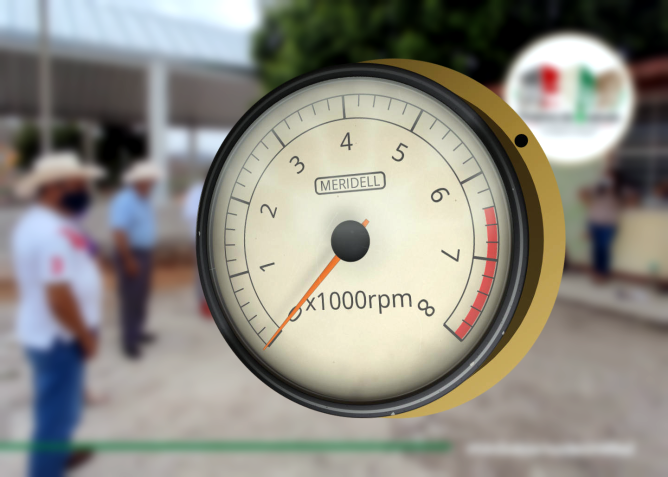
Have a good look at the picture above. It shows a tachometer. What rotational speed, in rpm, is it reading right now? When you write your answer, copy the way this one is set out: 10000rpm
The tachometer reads 0rpm
